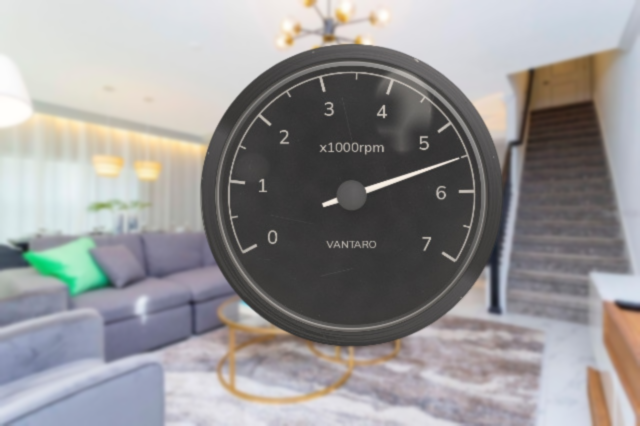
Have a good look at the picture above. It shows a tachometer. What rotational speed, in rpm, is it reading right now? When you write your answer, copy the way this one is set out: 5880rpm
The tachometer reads 5500rpm
